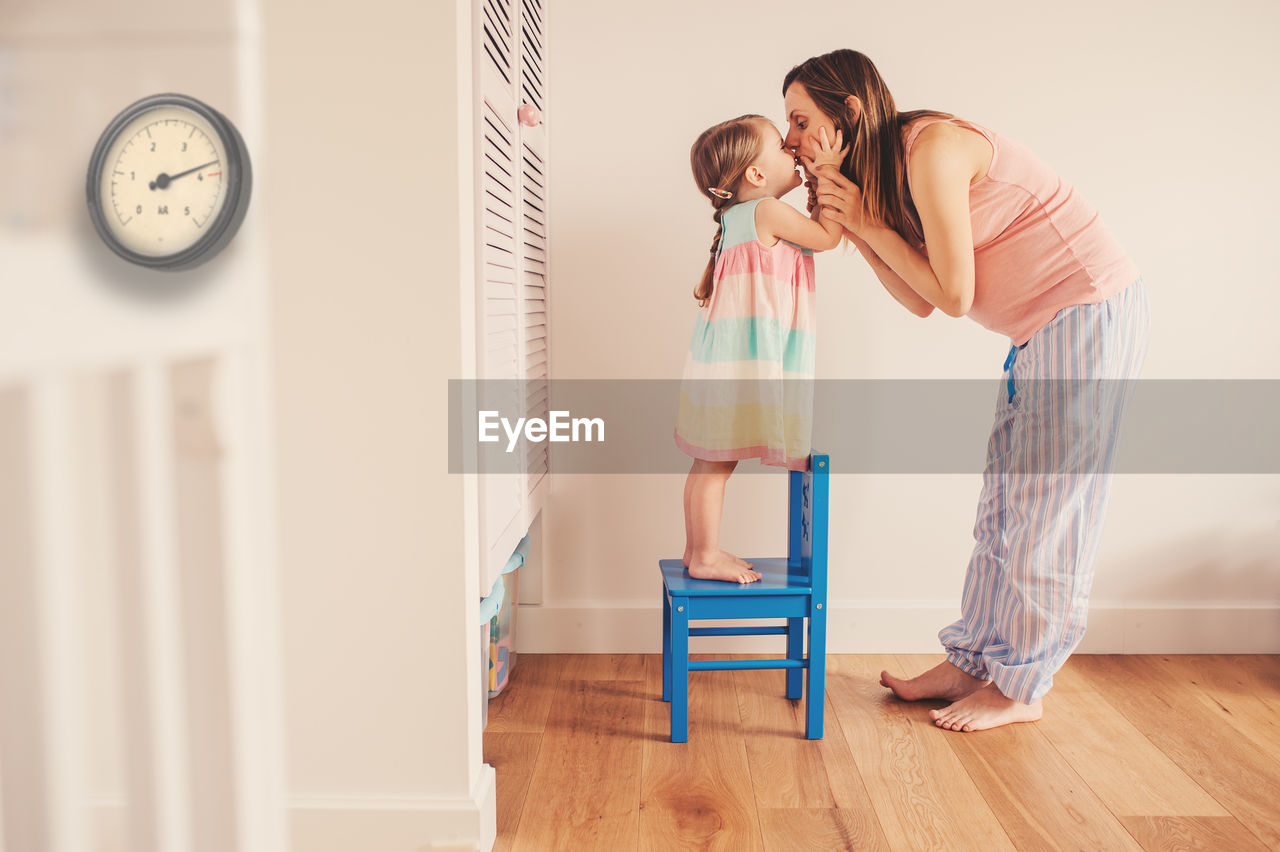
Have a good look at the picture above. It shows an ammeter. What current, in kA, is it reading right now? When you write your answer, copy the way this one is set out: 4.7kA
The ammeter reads 3.8kA
